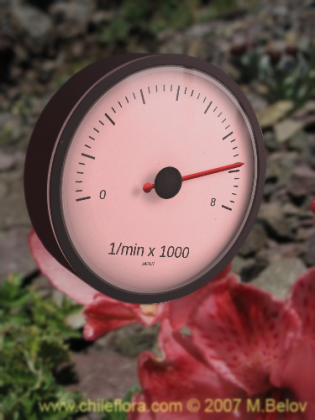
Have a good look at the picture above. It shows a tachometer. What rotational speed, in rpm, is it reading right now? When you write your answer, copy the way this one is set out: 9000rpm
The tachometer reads 6800rpm
